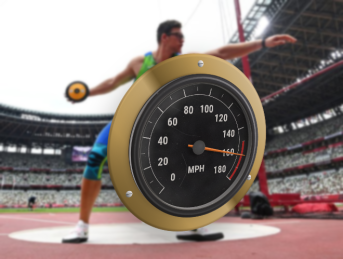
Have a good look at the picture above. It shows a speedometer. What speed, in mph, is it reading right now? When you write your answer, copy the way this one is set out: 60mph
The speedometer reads 160mph
